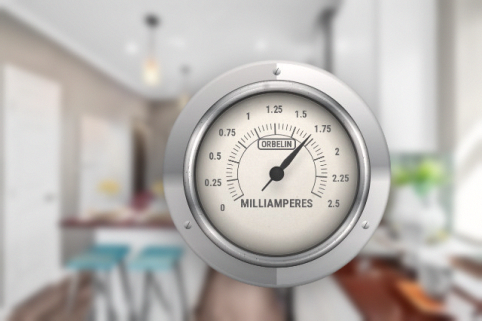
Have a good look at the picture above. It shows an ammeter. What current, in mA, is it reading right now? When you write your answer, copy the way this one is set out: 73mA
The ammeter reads 1.7mA
